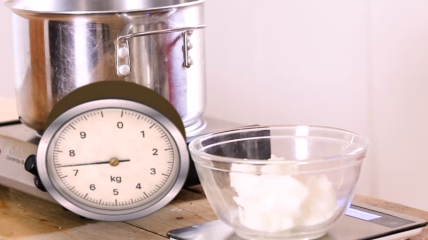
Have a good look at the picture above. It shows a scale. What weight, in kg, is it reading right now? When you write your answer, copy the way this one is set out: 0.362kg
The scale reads 7.5kg
